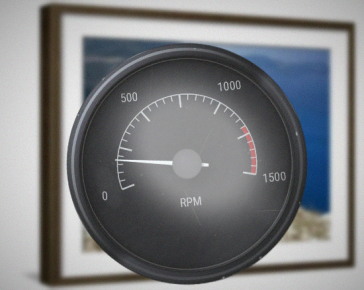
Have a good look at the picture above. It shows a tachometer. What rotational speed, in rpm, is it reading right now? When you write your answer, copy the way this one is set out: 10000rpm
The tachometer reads 175rpm
